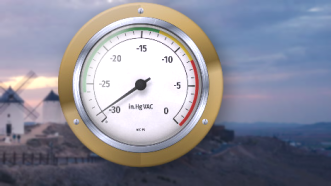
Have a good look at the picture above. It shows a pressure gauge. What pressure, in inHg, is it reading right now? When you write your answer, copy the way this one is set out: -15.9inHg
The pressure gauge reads -29inHg
